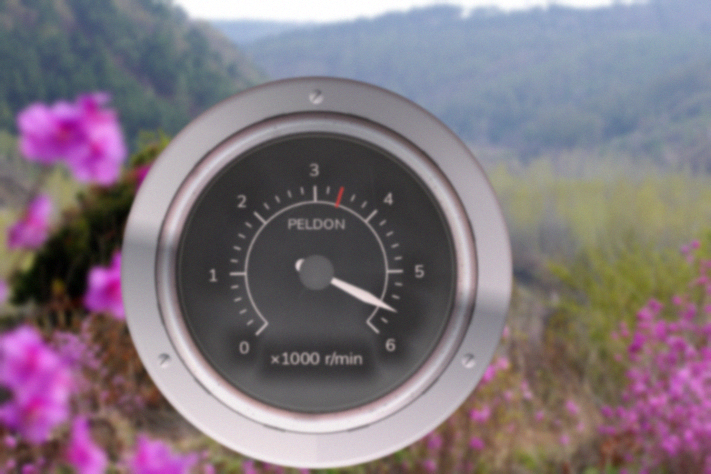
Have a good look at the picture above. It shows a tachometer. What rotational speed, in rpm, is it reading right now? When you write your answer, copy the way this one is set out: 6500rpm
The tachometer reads 5600rpm
